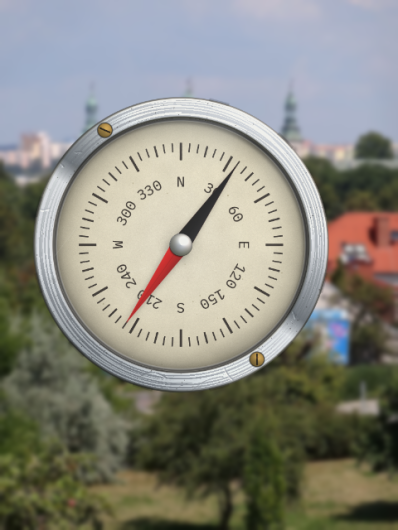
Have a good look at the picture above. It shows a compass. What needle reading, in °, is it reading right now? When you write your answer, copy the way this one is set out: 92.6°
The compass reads 215°
